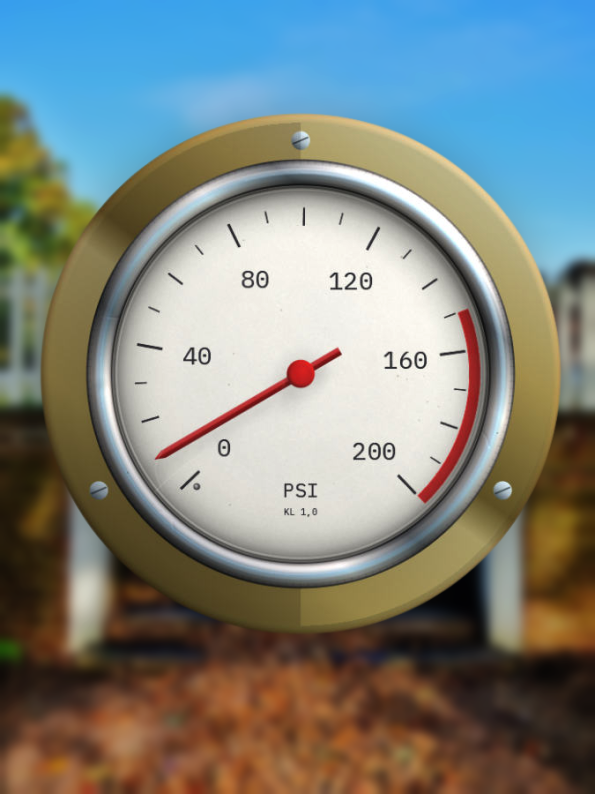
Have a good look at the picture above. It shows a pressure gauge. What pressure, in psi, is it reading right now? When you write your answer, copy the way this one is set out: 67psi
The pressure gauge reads 10psi
